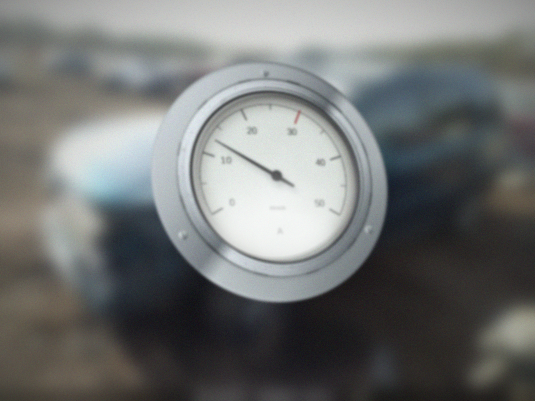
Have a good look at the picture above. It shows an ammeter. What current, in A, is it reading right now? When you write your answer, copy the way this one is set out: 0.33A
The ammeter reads 12.5A
